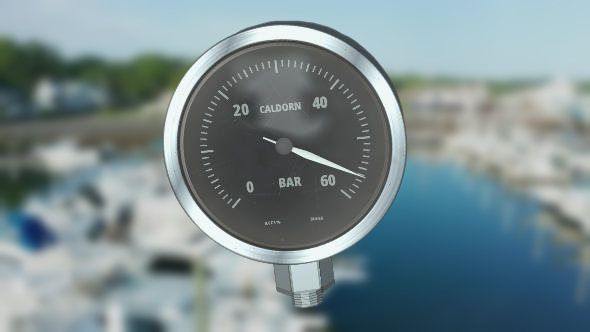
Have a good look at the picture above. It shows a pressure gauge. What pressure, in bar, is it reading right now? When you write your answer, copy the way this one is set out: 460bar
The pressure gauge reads 56bar
